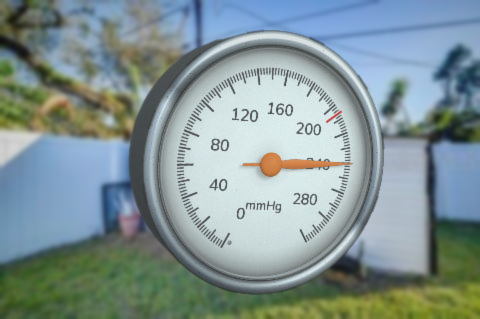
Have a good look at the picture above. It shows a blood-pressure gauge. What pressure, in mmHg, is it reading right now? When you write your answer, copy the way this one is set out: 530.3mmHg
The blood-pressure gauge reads 240mmHg
